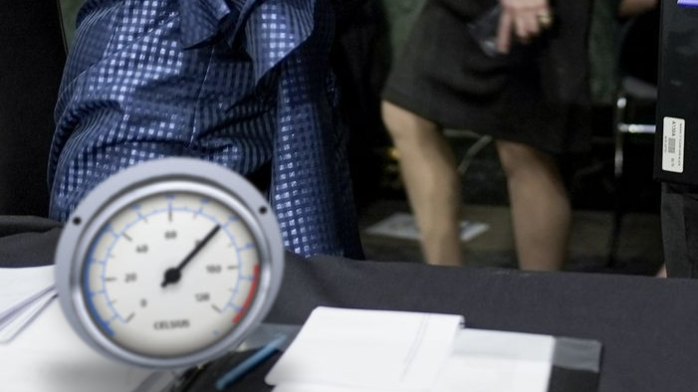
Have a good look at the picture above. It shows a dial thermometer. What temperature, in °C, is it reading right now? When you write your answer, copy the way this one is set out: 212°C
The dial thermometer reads 80°C
